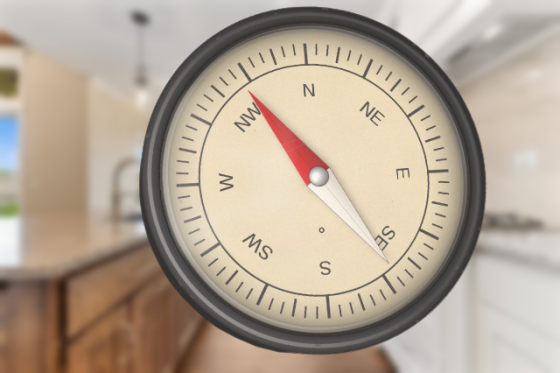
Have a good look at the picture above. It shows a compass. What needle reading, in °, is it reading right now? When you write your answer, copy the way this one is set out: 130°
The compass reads 325°
